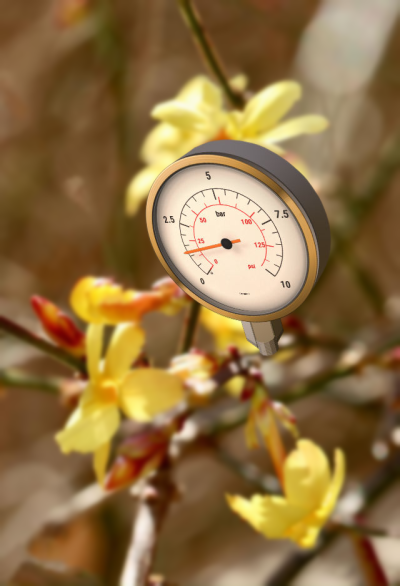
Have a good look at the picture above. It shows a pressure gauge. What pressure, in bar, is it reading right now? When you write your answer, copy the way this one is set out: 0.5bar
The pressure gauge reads 1.25bar
